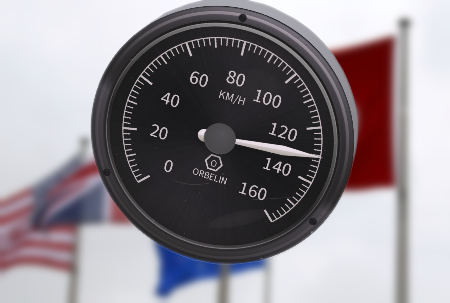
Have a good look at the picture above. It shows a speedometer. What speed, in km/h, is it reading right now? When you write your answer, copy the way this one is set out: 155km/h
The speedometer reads 130km/h
